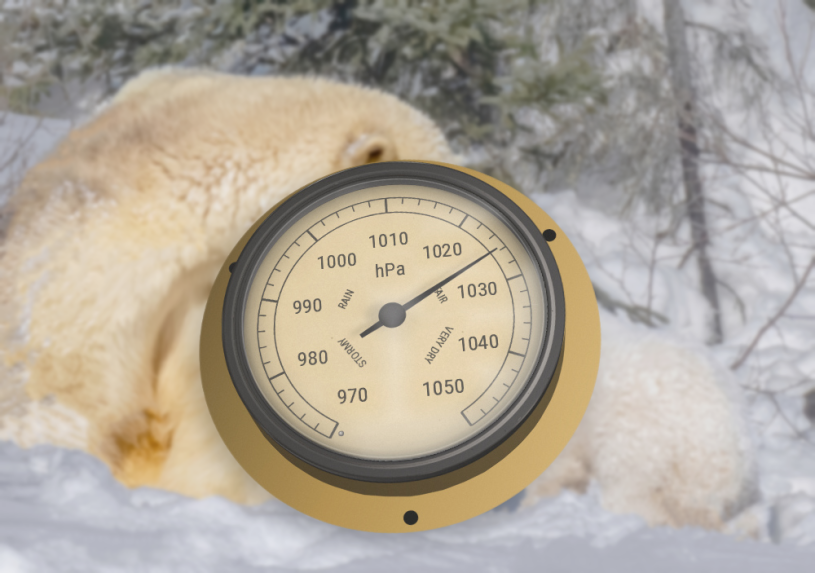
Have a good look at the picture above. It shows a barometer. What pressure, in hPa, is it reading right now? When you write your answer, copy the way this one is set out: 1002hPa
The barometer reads 1026hPa
